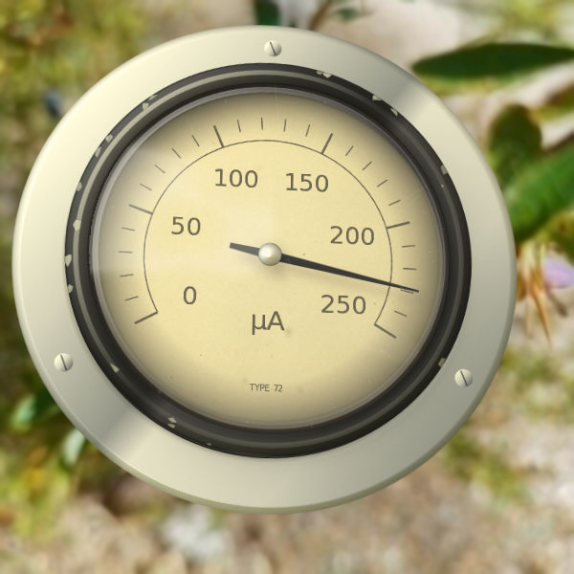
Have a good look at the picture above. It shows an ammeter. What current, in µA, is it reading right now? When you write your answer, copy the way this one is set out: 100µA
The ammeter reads 230µA
